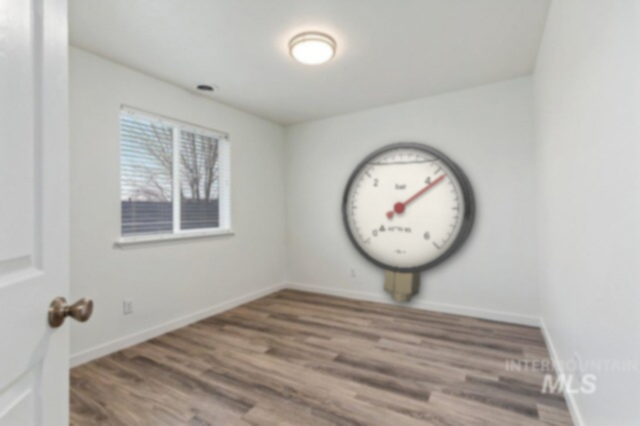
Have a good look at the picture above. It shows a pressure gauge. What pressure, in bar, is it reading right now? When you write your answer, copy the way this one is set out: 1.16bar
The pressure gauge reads 4.2bar
